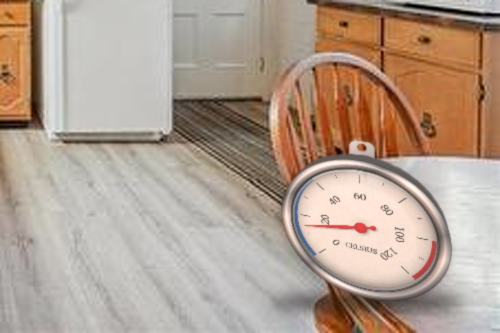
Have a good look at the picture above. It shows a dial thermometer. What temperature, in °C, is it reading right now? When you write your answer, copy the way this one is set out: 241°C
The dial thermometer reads 15°C
